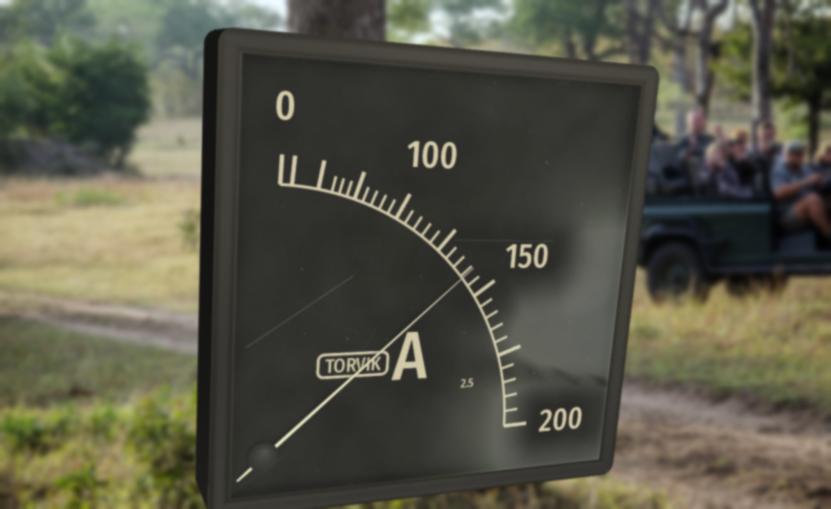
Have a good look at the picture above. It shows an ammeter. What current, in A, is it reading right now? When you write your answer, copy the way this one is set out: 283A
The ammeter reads 140A
